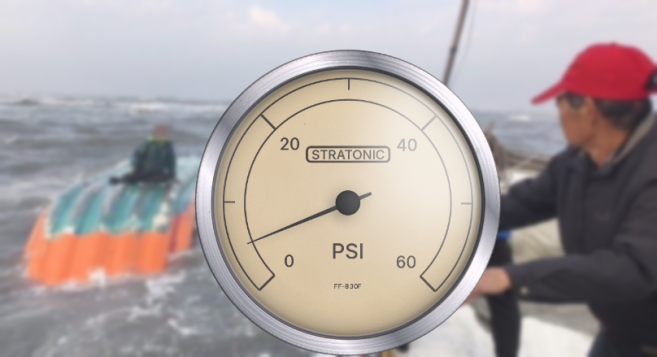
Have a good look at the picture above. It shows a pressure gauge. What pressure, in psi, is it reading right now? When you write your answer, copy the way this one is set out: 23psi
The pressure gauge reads 5psi
